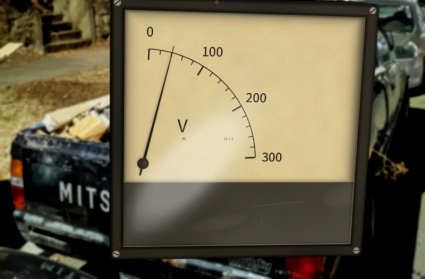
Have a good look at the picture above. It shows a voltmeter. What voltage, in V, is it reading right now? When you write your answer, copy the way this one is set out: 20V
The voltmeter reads 40V
